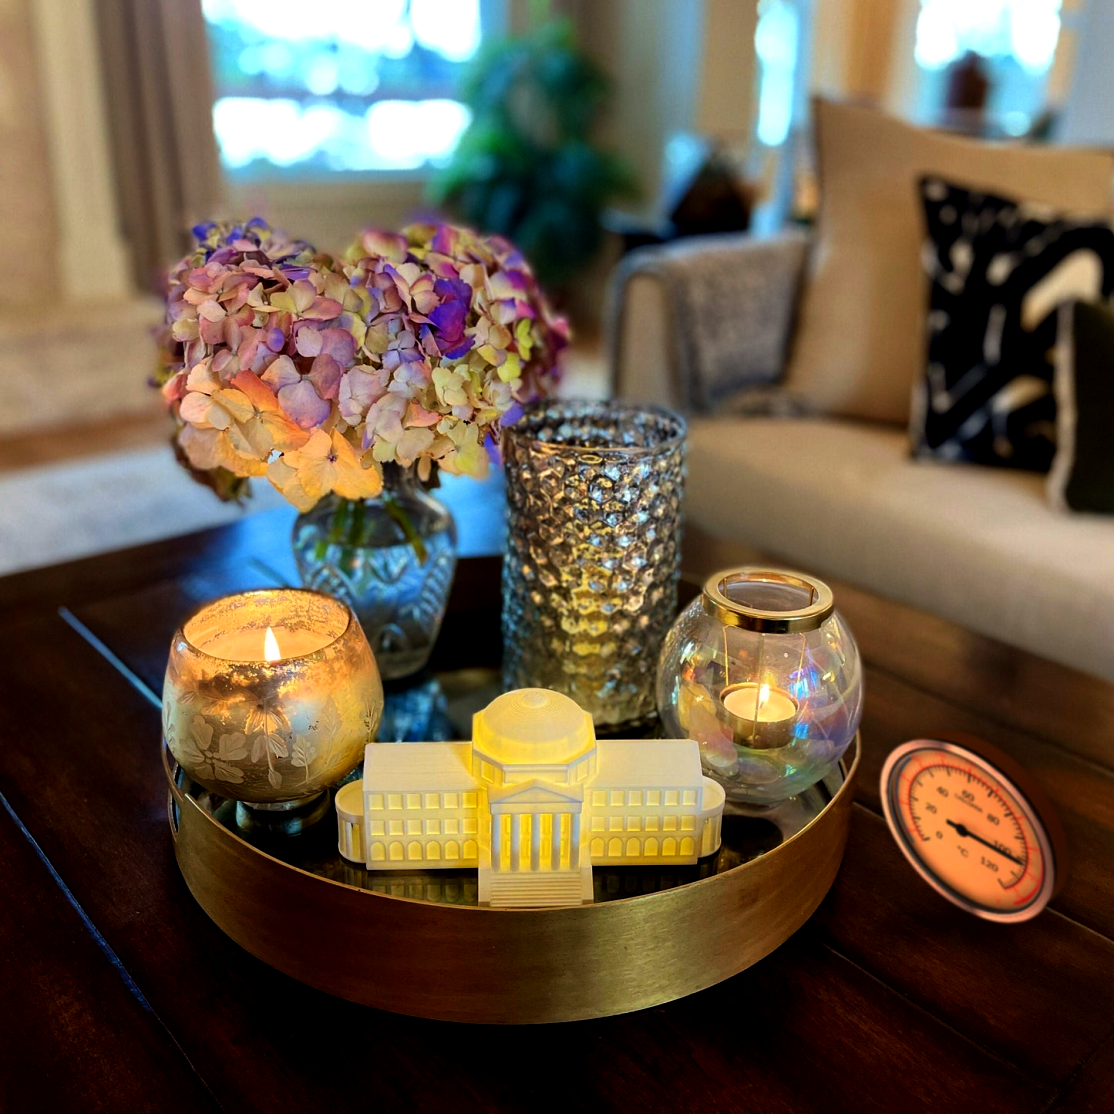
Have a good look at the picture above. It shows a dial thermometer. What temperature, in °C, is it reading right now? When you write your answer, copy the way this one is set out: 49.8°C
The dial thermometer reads 100°C
